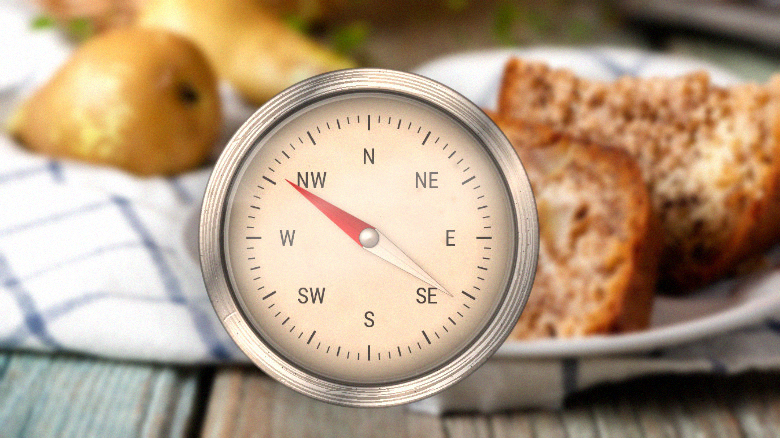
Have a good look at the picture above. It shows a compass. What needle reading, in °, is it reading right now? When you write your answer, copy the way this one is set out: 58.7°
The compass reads 305°
